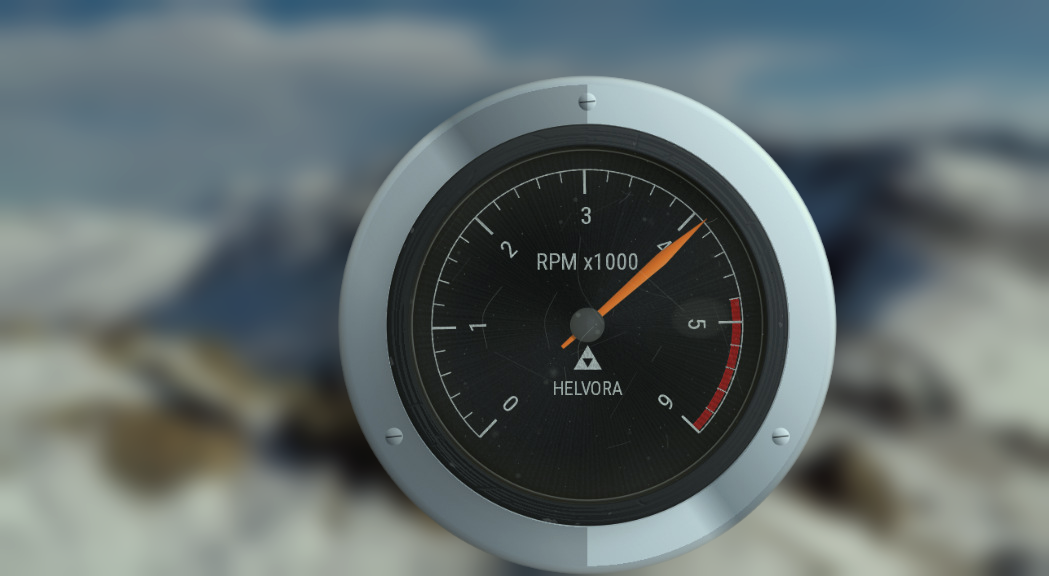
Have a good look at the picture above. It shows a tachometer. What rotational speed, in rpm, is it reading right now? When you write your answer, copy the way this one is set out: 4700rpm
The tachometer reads 4100rpm
